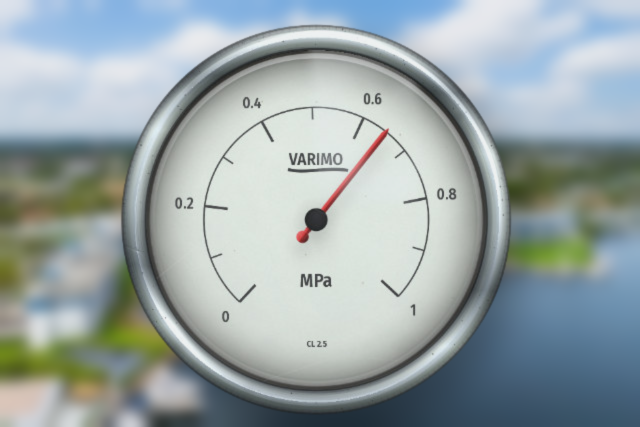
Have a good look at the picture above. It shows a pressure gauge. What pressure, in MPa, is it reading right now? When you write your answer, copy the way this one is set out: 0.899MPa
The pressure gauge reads 0.65MPa
